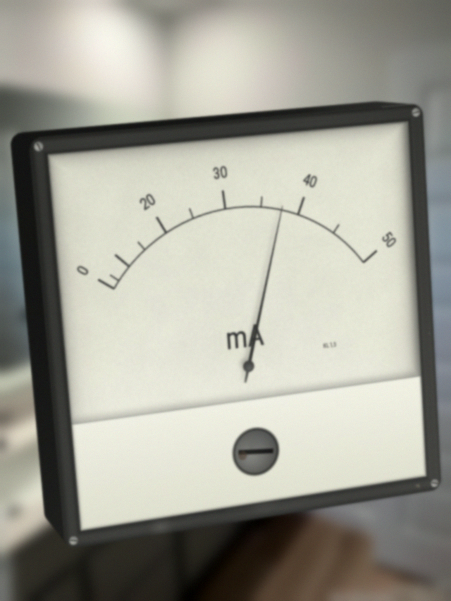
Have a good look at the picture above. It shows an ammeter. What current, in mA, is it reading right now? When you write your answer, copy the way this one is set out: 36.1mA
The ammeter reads 37.5mA
